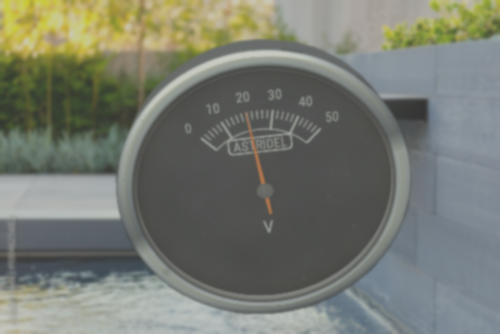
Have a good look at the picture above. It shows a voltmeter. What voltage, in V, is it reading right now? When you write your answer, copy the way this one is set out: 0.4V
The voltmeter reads 20V
